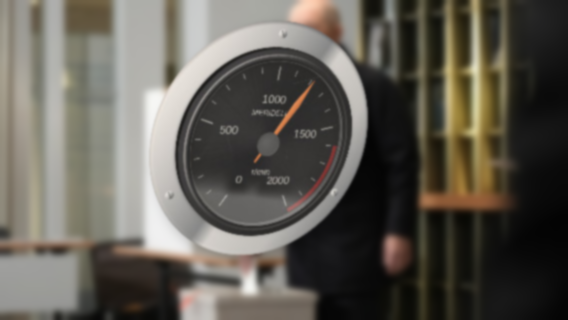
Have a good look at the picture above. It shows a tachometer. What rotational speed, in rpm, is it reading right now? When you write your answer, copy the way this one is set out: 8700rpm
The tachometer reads 1200rpm
